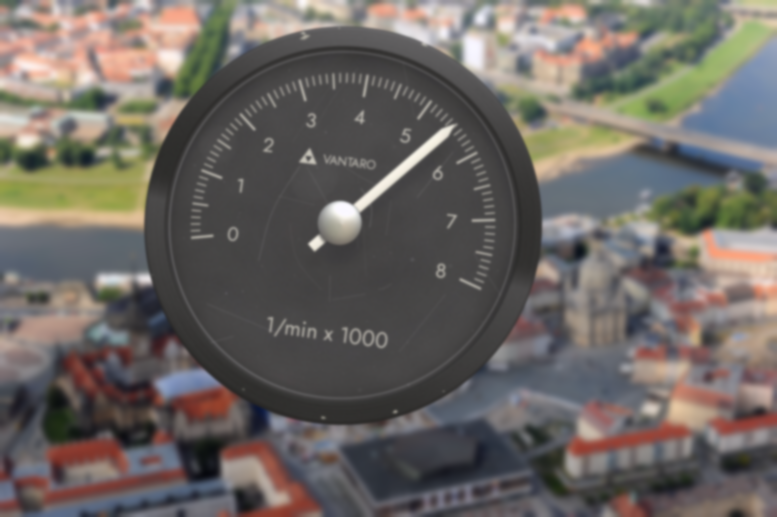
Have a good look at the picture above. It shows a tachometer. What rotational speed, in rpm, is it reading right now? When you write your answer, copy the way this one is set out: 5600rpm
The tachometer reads 5500rpm
